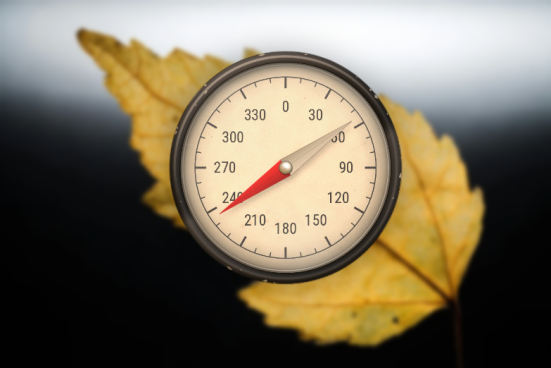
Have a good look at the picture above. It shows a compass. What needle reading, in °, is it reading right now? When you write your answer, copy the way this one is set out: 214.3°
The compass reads 235°
